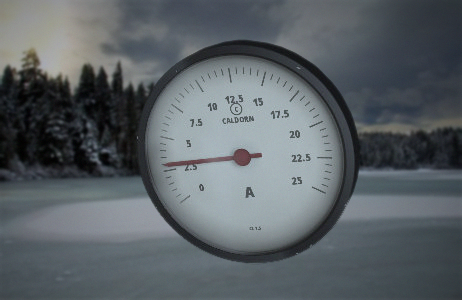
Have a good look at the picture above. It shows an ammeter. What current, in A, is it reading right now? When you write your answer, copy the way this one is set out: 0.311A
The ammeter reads 3A
